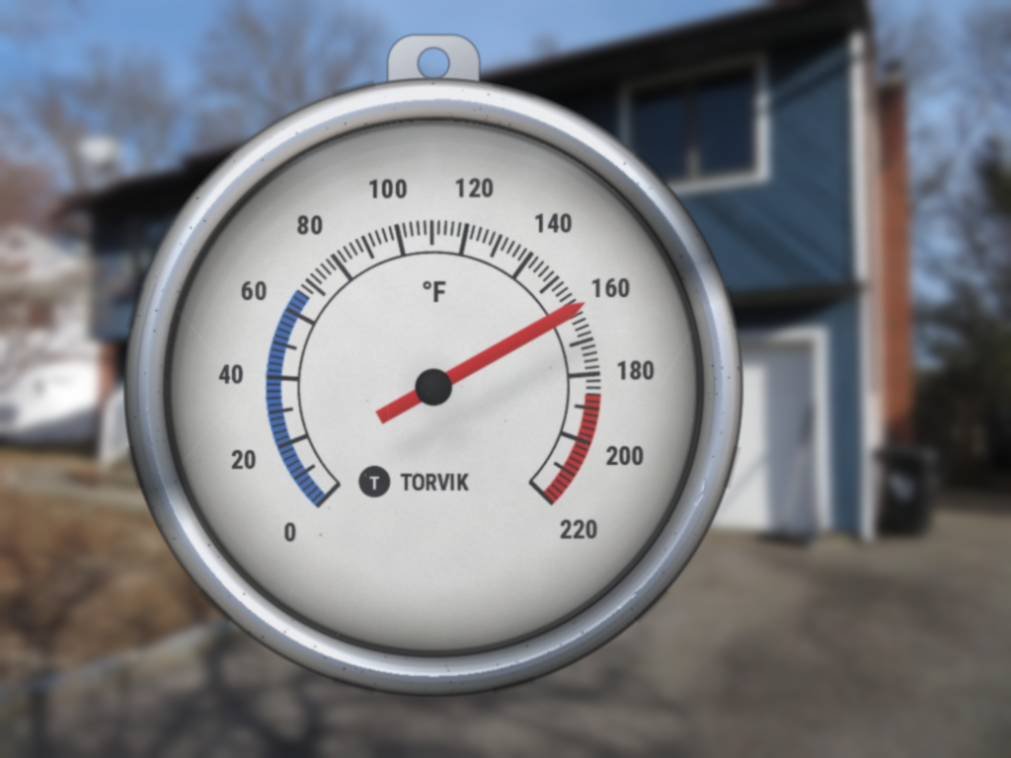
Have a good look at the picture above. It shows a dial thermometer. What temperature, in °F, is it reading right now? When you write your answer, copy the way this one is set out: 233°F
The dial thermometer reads 160°F
